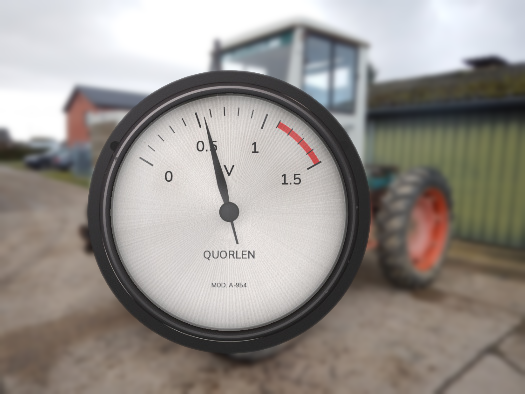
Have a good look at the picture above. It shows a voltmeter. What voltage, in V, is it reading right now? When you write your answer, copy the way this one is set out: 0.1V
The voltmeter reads 0.55V
